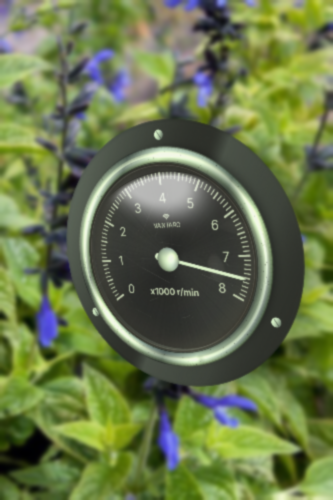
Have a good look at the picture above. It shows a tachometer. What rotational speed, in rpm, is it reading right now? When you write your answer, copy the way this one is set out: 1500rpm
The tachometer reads 7500rpm
